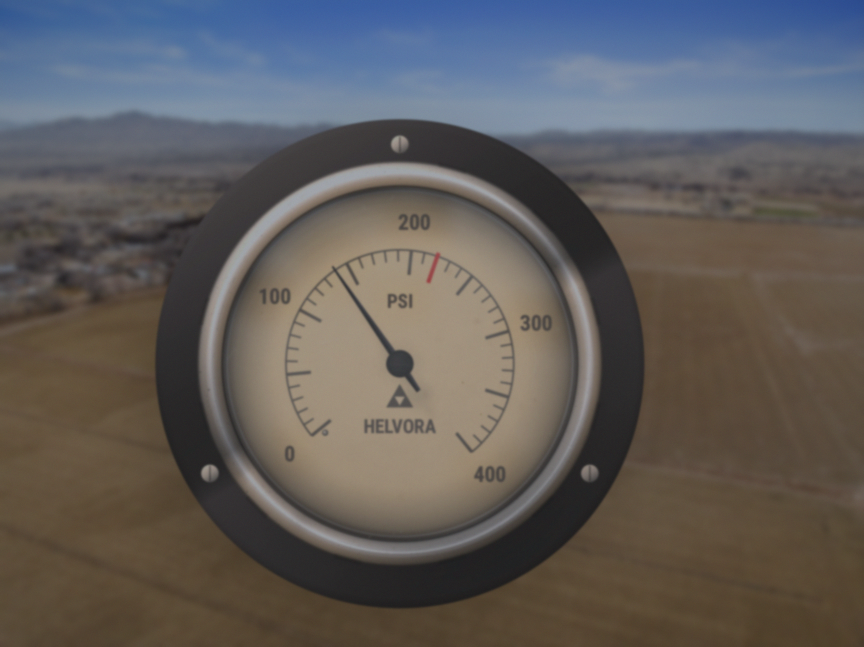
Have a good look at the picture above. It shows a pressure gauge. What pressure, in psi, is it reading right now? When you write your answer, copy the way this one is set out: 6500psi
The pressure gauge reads 140psi
